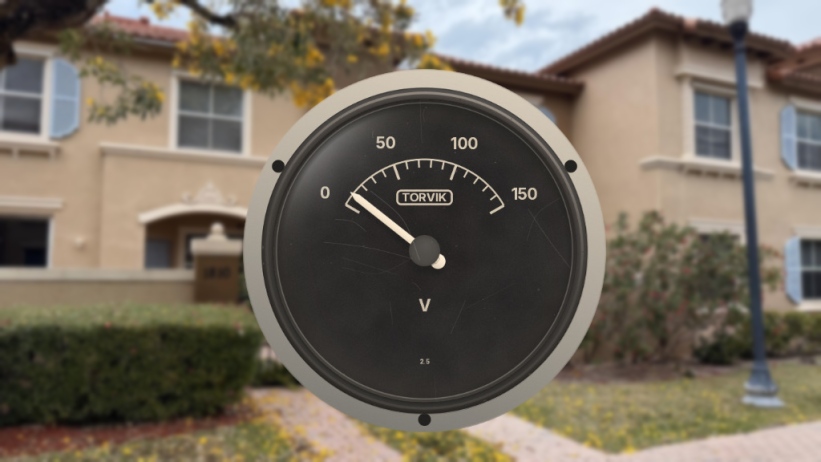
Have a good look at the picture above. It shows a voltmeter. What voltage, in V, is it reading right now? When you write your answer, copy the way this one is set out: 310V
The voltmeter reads 10V
